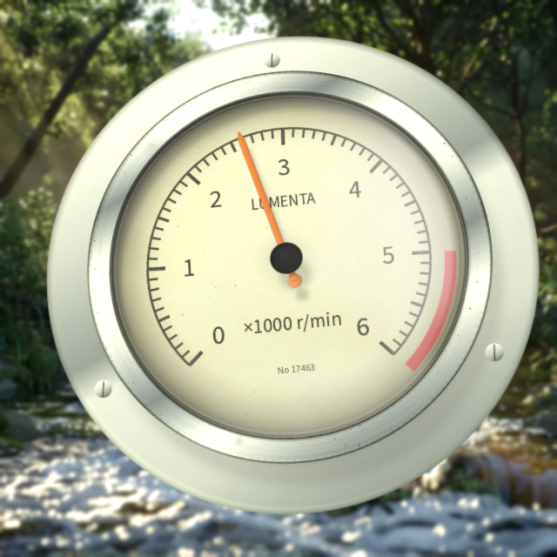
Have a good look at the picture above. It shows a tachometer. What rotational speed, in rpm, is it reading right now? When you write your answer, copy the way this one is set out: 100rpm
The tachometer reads 2600rpm
